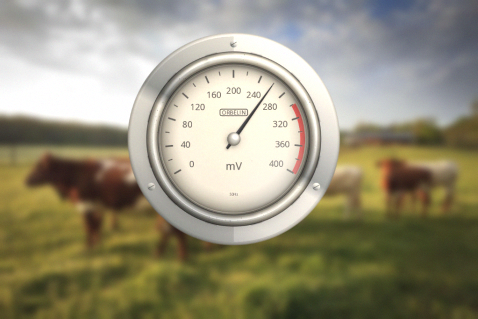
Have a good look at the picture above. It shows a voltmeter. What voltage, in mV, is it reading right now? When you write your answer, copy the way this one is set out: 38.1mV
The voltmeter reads 260mV
